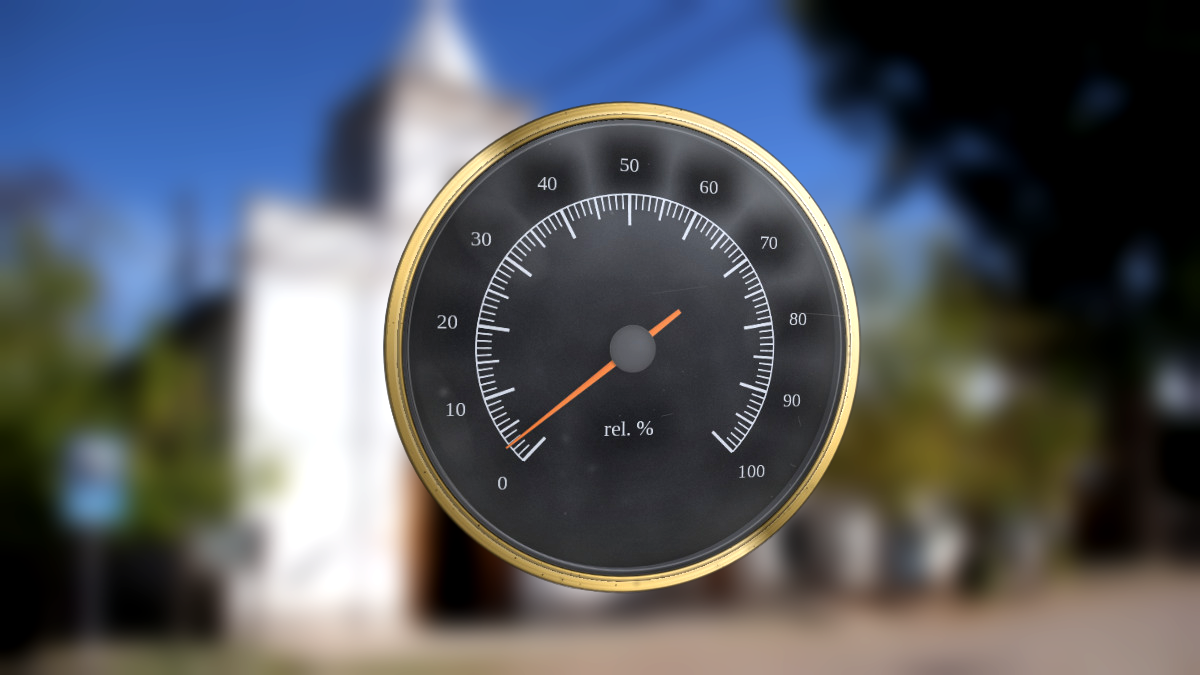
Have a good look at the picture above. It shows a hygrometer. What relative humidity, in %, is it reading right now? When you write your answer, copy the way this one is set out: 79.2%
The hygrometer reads 3%
